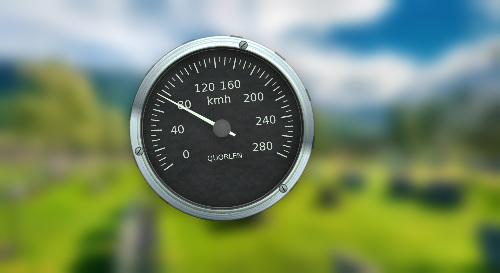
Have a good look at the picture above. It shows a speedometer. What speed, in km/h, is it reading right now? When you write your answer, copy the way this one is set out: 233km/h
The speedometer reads 75km/h
